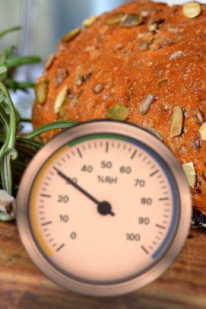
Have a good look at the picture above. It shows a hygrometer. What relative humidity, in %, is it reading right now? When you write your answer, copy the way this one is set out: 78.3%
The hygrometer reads 30%
